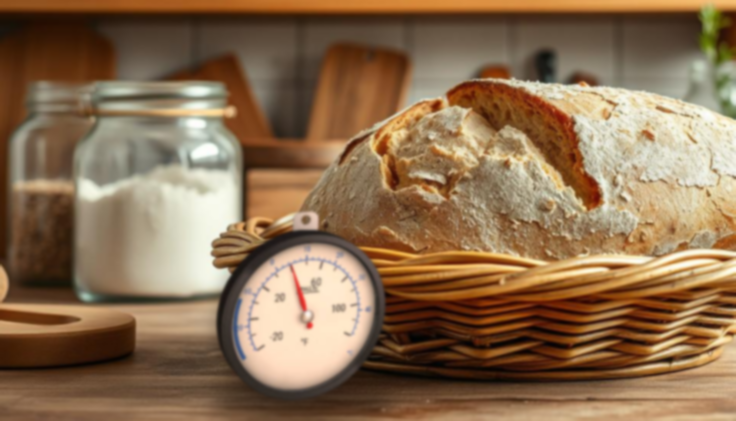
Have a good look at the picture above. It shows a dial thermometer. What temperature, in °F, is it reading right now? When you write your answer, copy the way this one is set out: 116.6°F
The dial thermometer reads 40°F
